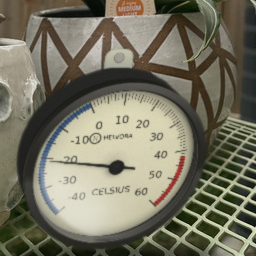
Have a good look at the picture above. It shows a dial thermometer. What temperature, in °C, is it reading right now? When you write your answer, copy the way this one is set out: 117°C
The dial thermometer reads -20°C
